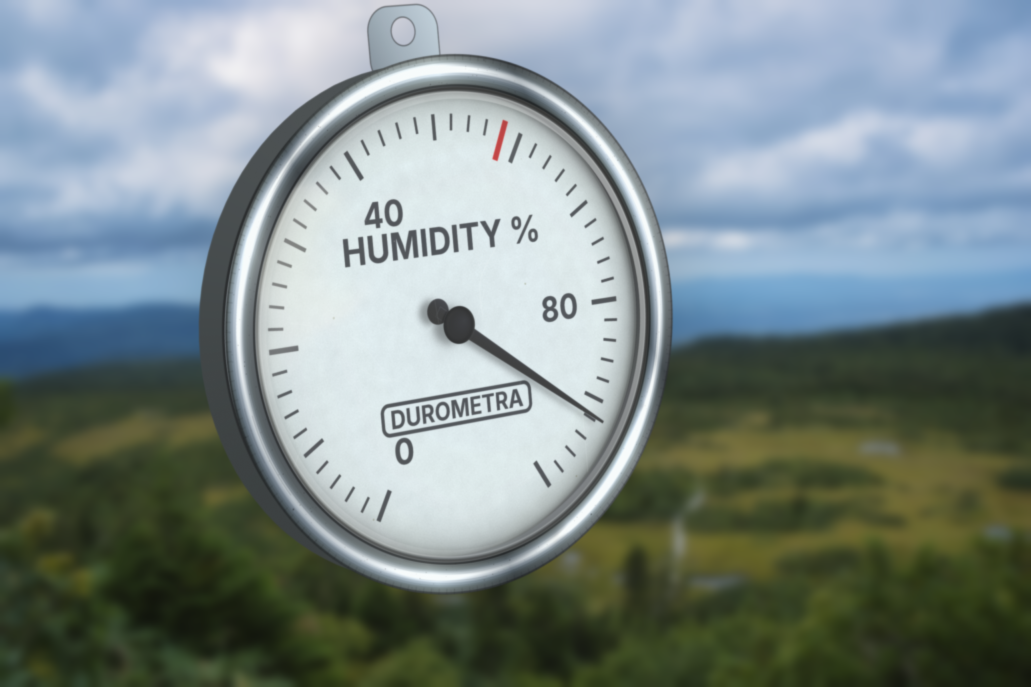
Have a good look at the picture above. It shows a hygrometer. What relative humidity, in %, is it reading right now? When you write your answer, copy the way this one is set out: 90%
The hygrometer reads 92%
